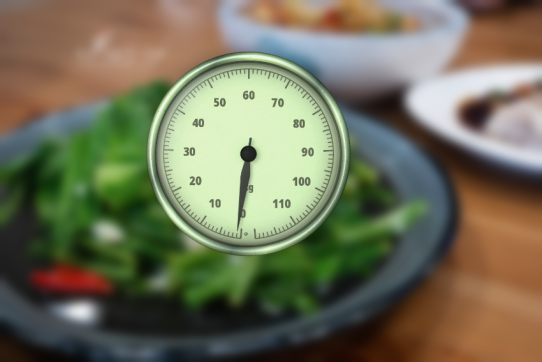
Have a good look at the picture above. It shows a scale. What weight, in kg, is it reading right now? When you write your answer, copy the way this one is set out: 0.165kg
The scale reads 1kg
